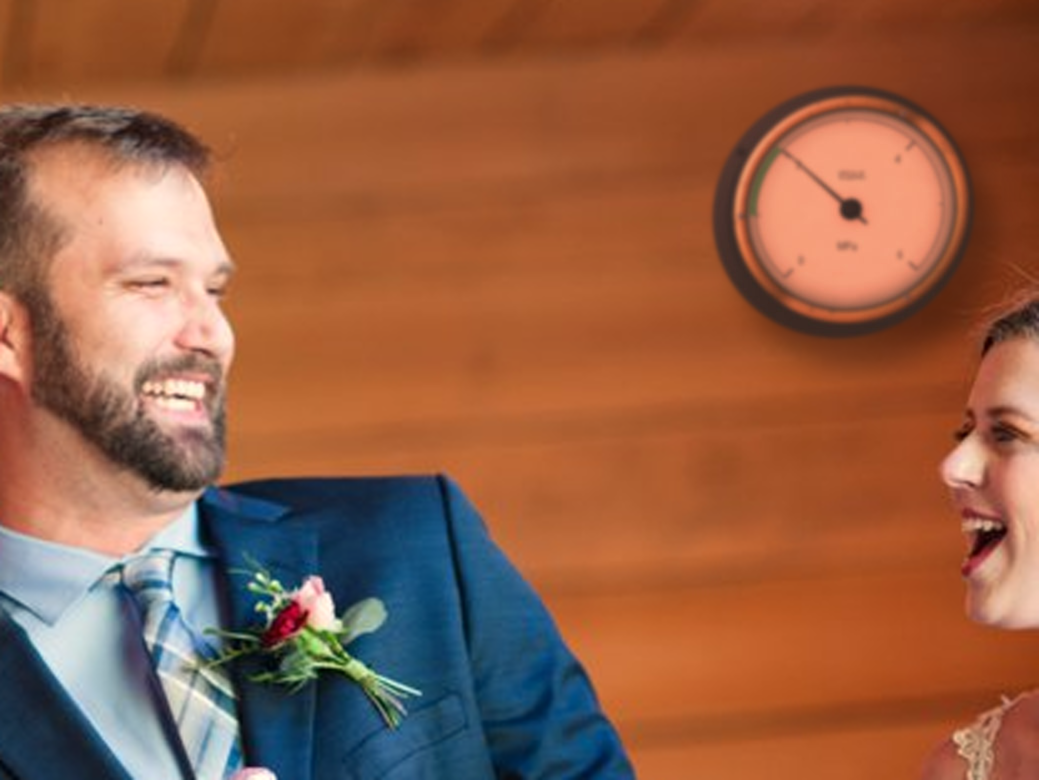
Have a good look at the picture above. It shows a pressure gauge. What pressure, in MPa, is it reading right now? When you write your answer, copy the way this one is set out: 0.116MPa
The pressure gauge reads 2MPa
